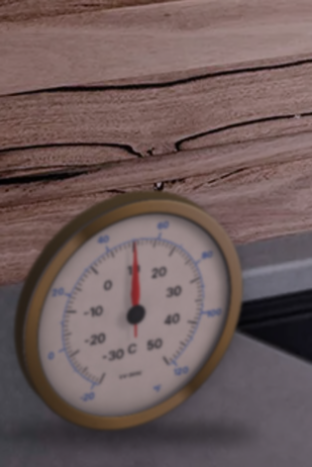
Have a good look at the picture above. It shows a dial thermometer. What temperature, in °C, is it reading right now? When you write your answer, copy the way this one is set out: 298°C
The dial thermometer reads 10°C
